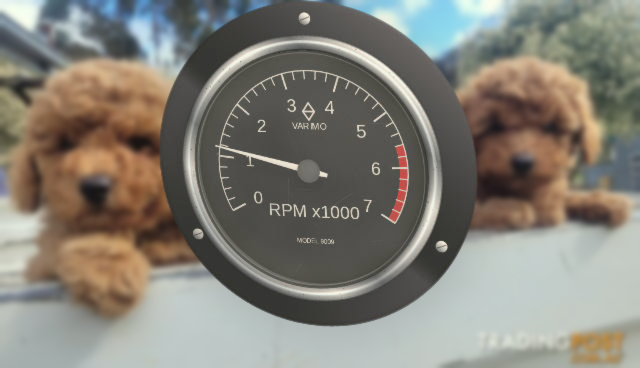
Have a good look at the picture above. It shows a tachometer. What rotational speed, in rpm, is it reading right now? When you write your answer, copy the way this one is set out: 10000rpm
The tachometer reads 1200rpm
